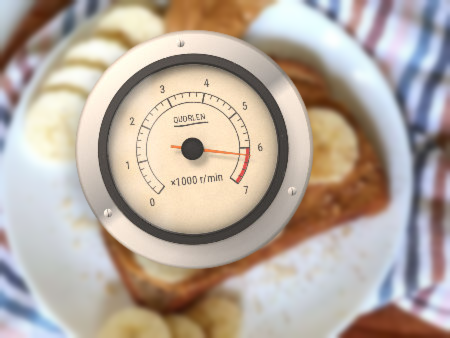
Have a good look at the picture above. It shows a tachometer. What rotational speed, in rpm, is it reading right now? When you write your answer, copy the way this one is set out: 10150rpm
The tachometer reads 6200rpm
